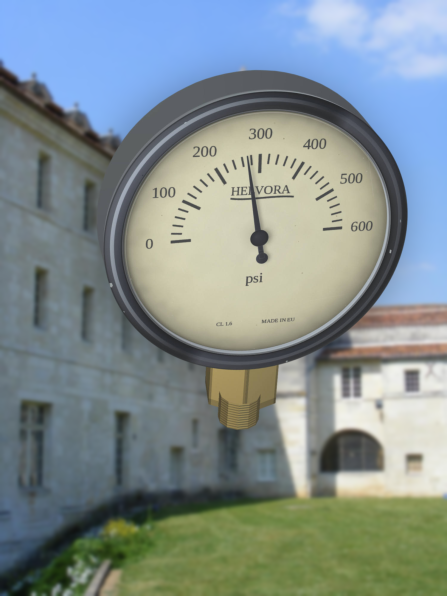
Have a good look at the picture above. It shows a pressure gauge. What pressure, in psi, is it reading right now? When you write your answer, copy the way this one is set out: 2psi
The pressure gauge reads 270psi
